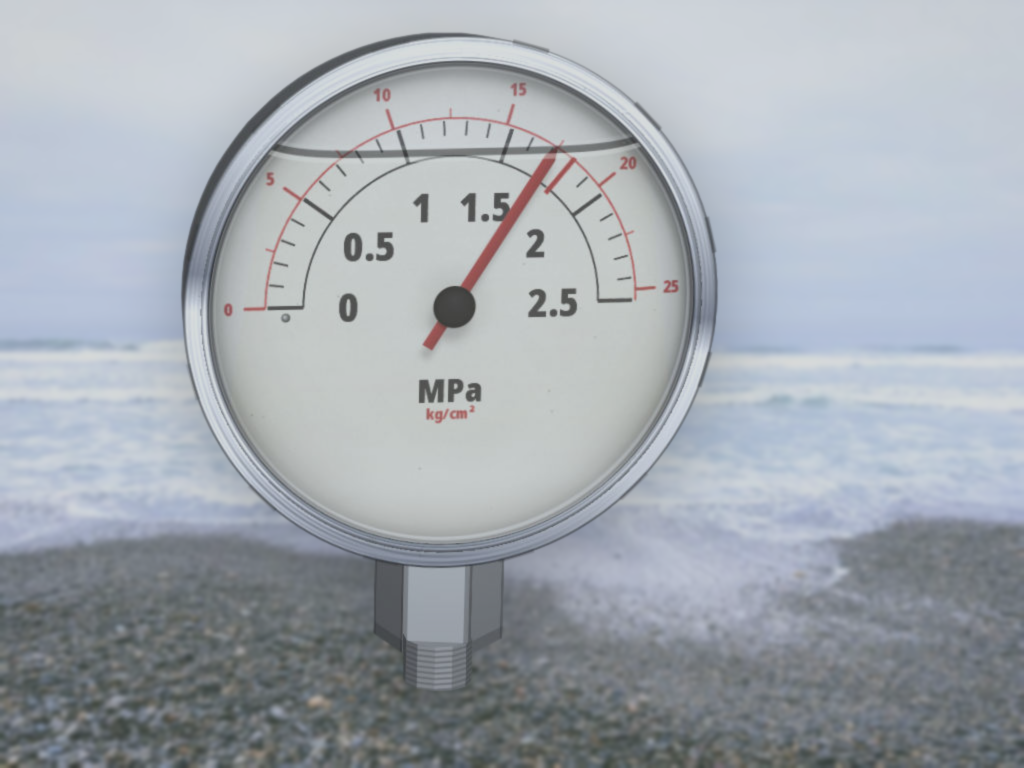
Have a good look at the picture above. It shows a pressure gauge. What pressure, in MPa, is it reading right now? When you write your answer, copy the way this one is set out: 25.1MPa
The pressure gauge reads 1.7MPa
